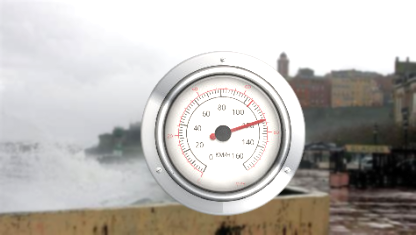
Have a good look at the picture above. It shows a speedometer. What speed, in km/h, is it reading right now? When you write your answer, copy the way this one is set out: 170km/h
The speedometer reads 120km/h
